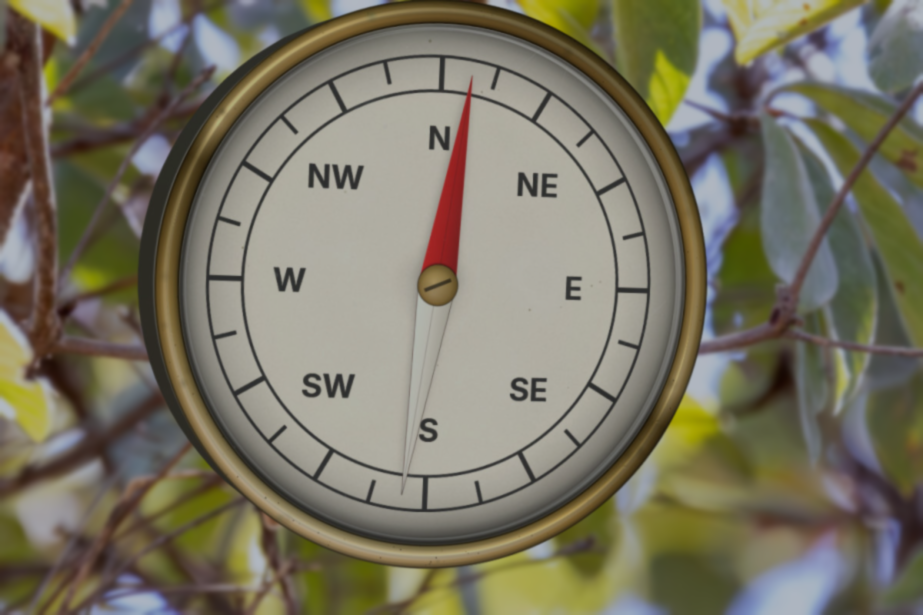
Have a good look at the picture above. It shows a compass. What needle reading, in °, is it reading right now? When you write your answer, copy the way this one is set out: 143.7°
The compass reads 7.5°
